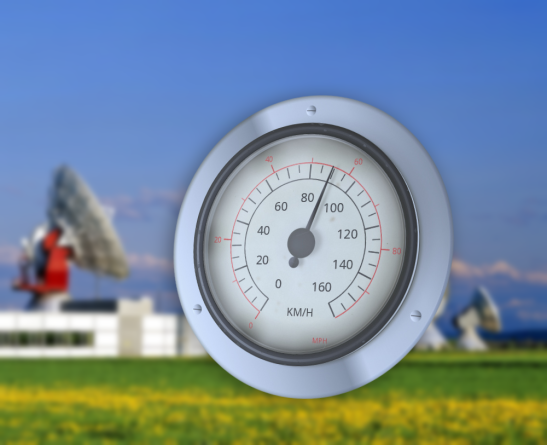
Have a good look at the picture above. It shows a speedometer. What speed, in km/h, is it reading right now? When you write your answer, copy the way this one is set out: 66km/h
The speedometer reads 90km/h
